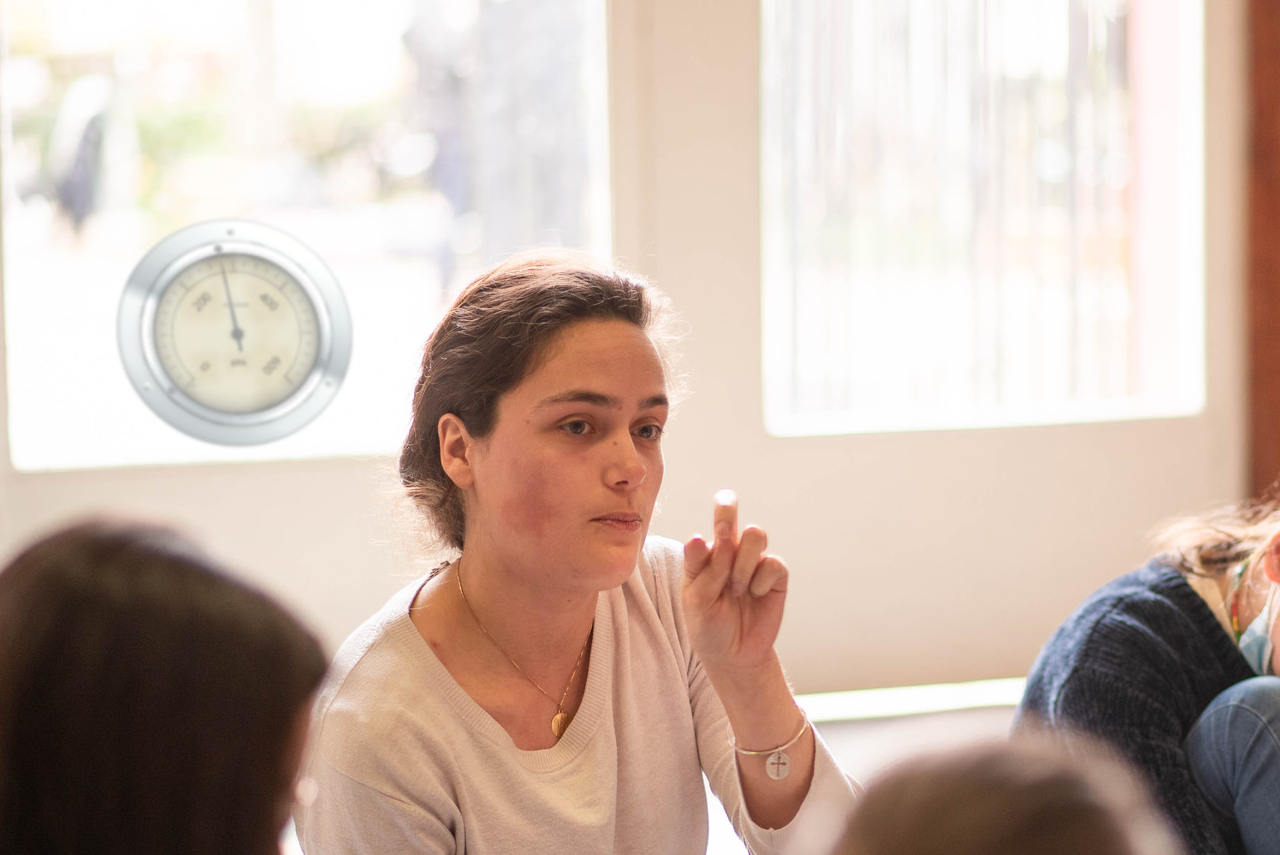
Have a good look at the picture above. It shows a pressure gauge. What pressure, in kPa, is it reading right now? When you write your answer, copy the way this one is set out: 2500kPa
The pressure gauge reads 280kPa
